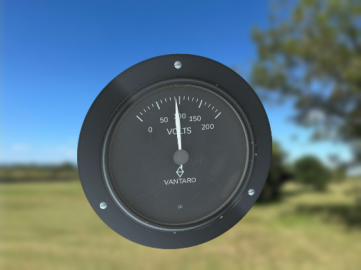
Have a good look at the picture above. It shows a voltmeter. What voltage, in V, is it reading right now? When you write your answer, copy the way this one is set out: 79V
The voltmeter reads 90V
